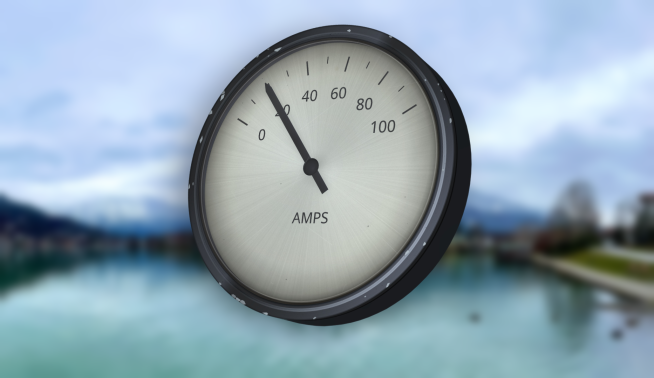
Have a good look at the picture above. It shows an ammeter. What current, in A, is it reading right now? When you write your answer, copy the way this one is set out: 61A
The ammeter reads 20A
